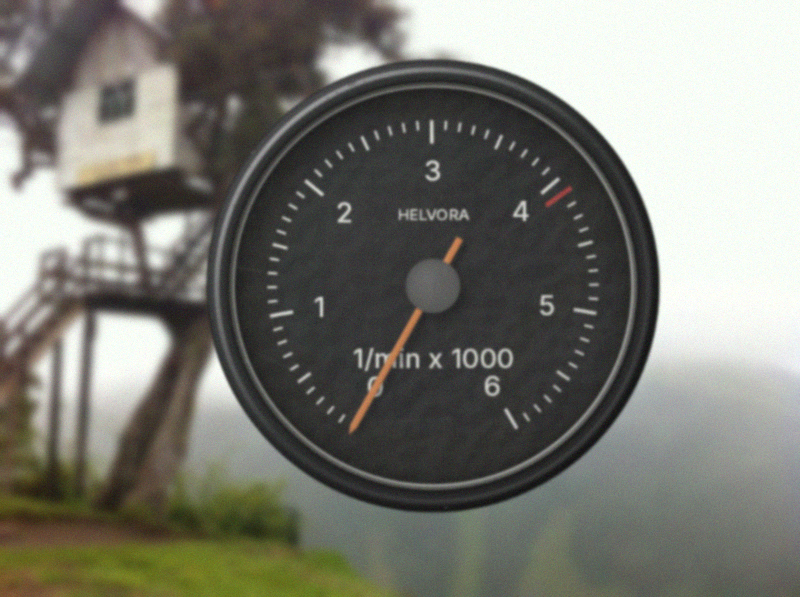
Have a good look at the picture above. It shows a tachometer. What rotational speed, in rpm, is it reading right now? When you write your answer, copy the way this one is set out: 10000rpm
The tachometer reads 0rpm
